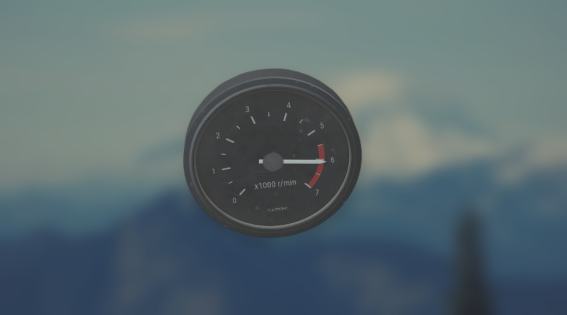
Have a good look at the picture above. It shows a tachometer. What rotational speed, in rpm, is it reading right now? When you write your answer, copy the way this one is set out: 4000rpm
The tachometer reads 6000rpm
